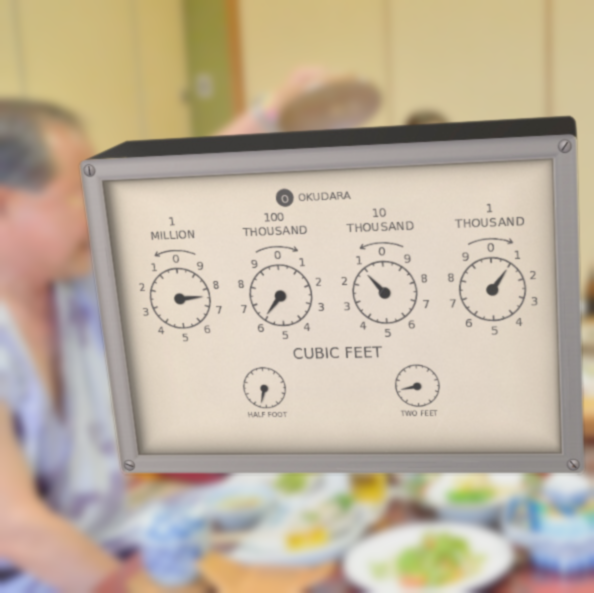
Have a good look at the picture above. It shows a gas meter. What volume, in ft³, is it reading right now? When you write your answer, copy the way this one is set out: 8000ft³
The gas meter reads 761100ft³
